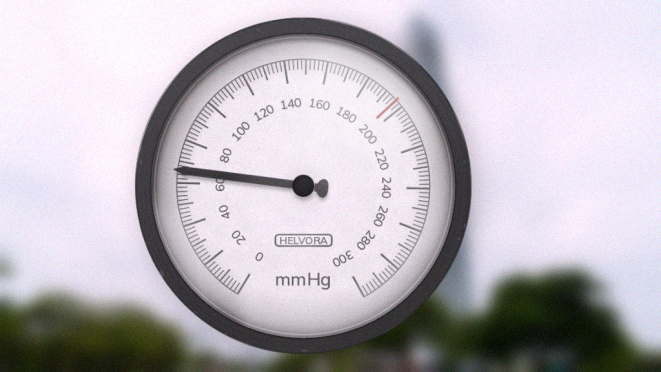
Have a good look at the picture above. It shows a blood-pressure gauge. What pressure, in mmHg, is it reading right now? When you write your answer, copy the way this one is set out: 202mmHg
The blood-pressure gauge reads 66mmHg
